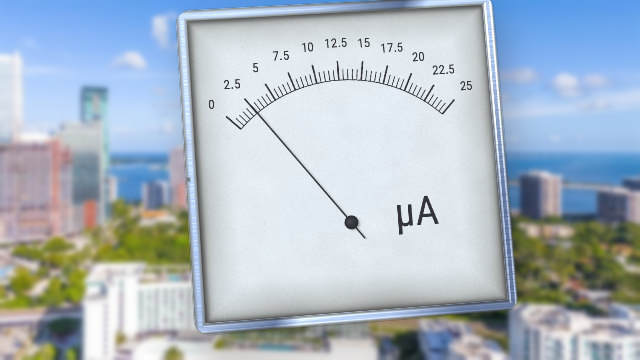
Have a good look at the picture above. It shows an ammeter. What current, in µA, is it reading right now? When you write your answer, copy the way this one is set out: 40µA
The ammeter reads 2.5µA
